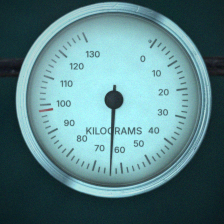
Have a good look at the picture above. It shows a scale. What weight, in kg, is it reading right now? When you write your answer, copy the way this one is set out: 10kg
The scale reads 64kg
